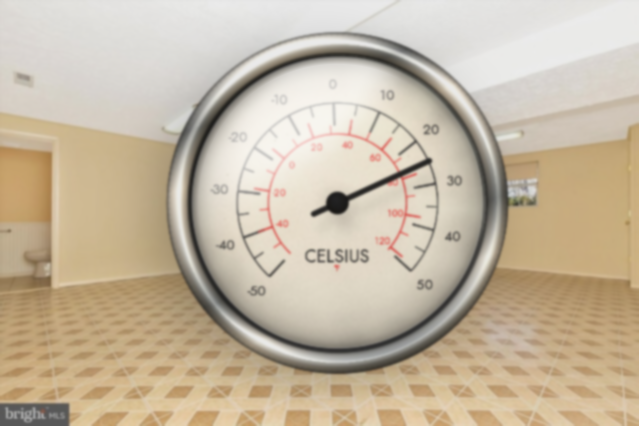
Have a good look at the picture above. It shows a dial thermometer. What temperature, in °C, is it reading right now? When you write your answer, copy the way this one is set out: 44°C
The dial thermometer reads 25°C
